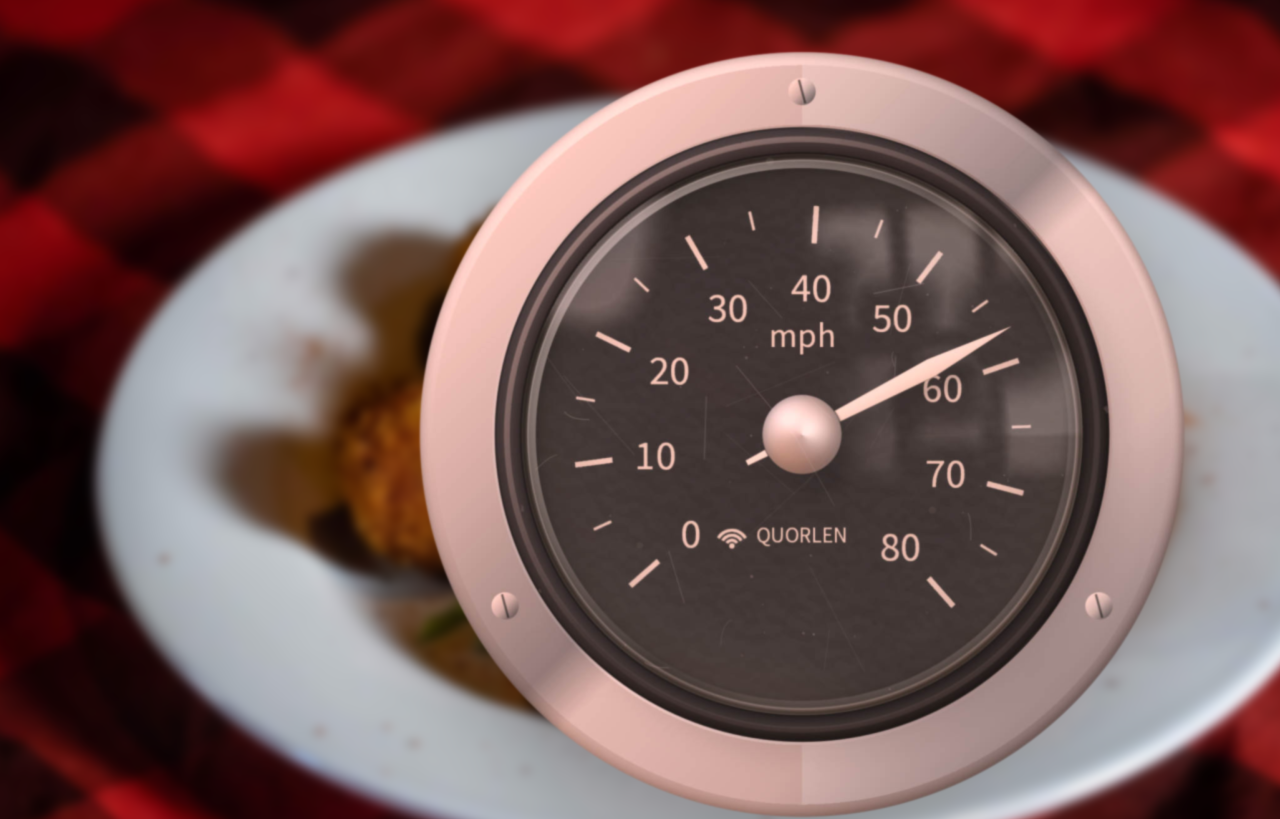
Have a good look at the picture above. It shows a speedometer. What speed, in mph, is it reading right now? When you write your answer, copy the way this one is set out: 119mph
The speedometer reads 57.5mph
